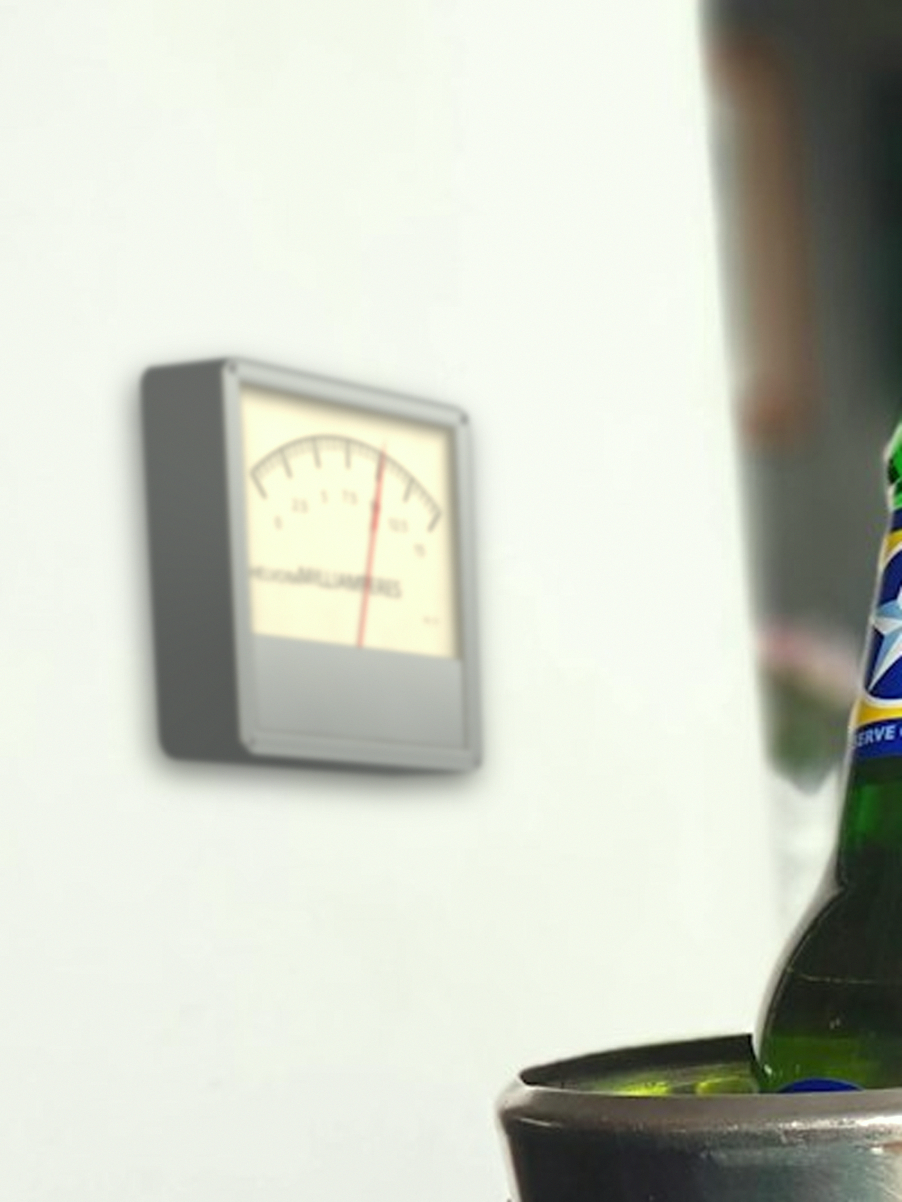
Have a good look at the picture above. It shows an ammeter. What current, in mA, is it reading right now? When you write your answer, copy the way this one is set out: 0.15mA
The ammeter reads 10mA
